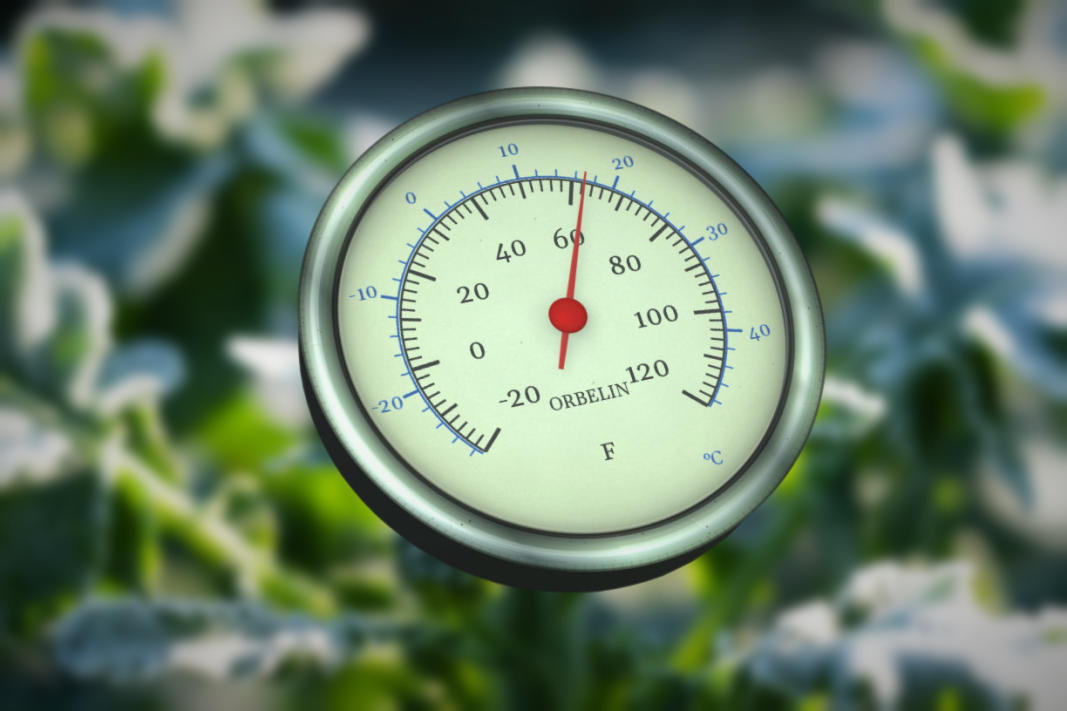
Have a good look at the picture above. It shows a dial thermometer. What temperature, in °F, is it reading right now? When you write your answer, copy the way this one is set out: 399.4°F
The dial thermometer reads 62°F
